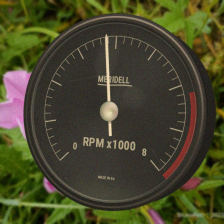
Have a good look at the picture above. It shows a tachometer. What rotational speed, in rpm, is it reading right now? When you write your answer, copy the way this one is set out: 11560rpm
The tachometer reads 3800rpm
